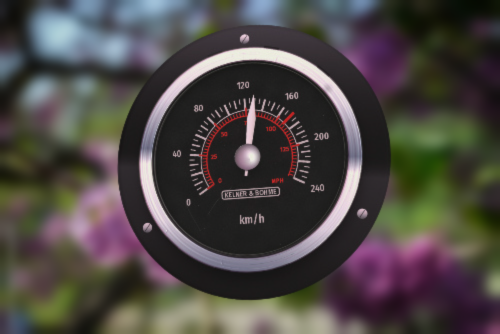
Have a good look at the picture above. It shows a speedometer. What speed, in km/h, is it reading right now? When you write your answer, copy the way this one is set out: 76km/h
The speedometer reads 130km/h
